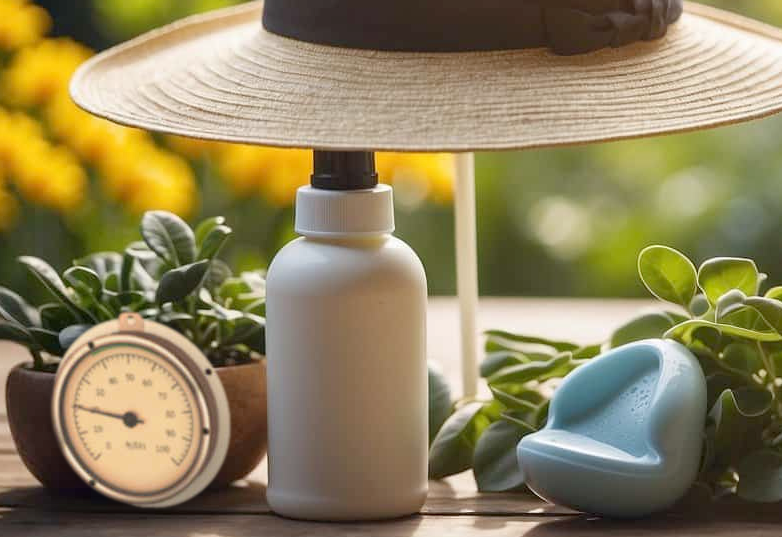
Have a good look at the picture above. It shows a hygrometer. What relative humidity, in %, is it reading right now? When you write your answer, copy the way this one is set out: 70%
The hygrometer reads 20%
